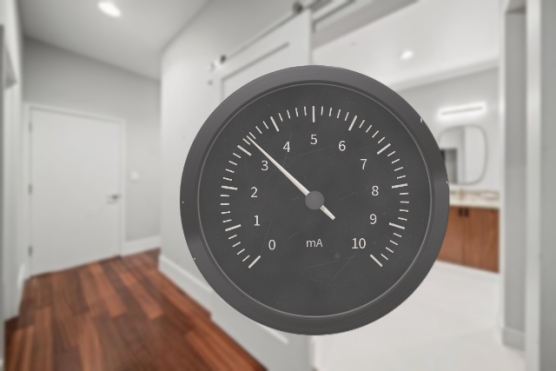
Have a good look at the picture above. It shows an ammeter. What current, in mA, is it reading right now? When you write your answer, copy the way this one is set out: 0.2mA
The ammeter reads 3.3mA
